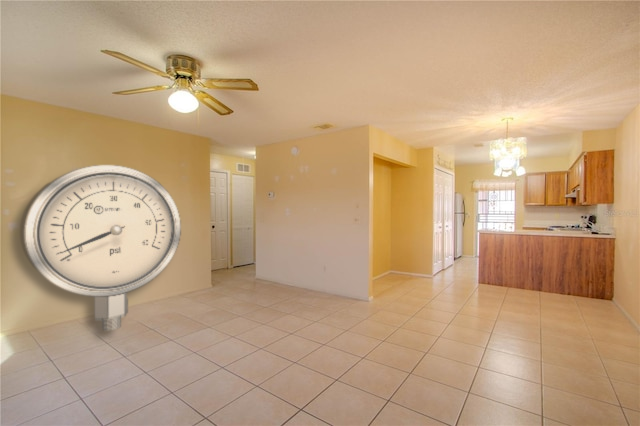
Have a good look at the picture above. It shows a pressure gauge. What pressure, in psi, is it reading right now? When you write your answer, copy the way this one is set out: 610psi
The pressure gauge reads 2psi
